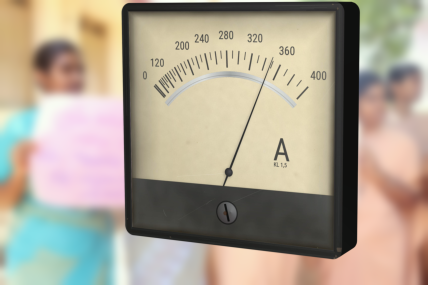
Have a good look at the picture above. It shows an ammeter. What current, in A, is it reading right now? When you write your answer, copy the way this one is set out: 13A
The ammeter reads 350A
